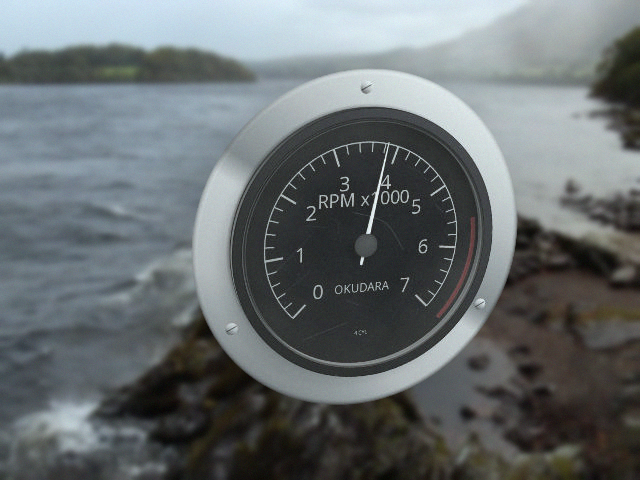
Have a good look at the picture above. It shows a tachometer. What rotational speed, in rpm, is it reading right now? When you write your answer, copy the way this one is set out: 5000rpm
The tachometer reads 3800rpm
